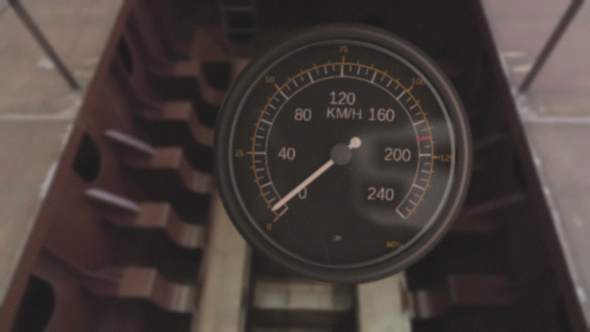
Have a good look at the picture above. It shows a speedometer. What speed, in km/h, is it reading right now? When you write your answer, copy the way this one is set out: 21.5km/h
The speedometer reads 5km/h
